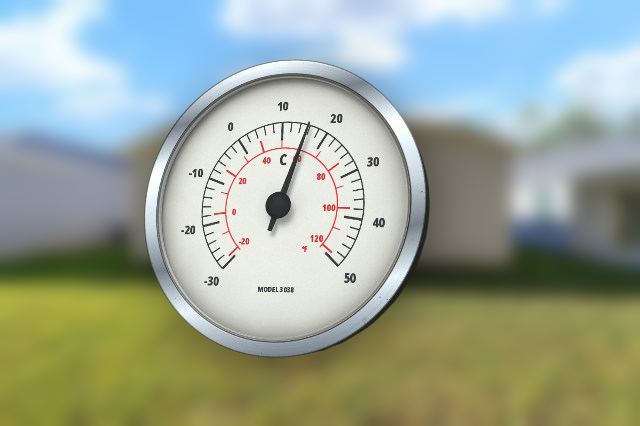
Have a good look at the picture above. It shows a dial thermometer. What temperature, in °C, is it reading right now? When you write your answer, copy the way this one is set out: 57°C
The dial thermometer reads 16°C
